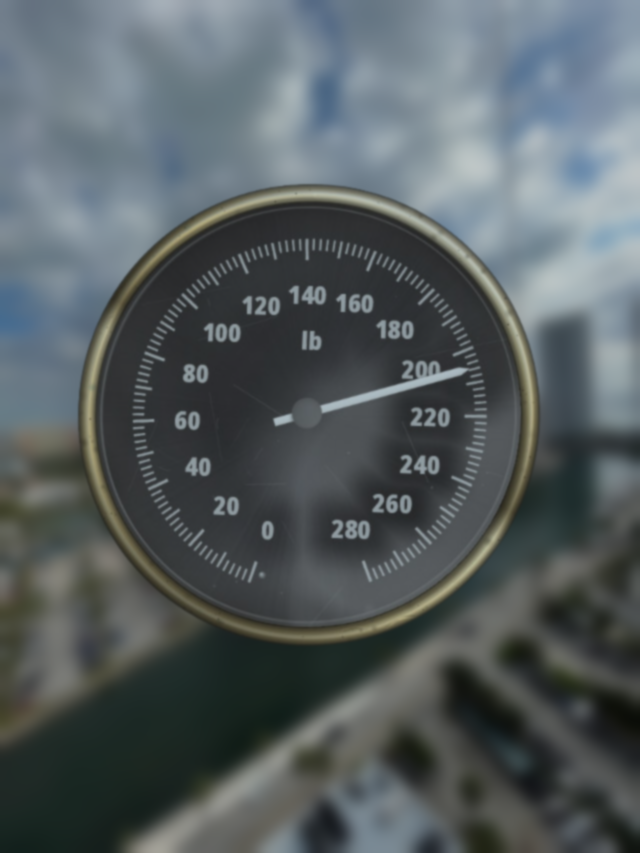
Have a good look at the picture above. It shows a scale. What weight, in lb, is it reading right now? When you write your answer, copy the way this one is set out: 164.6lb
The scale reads 206lb
